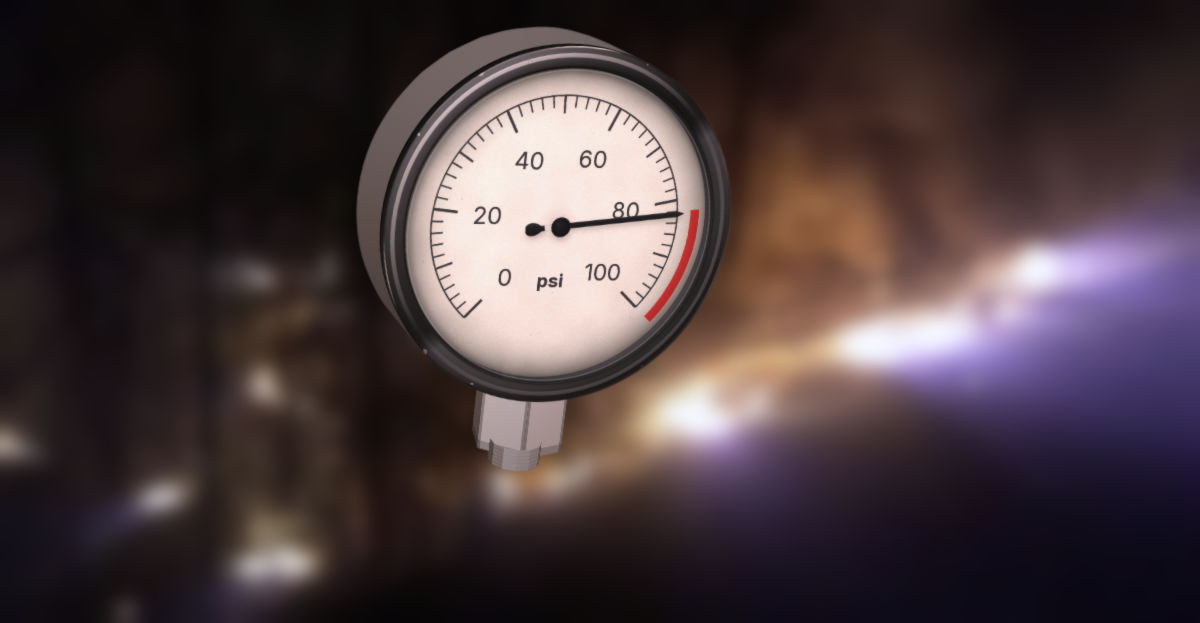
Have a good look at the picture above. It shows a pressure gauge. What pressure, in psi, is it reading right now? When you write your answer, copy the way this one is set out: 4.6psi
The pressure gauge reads 82psi
